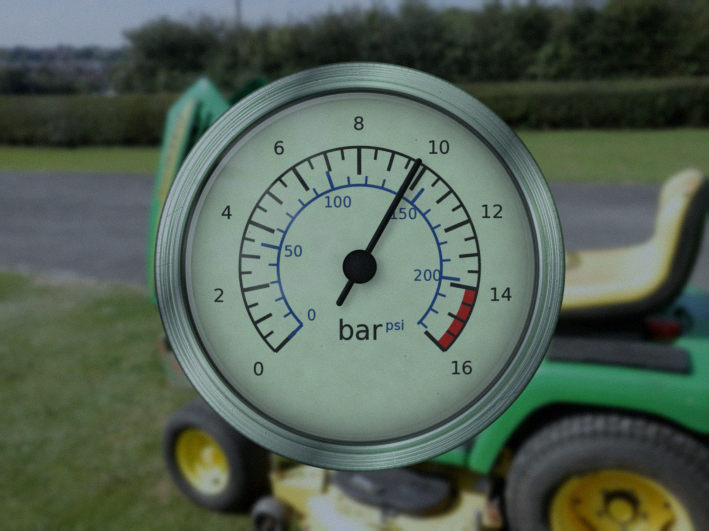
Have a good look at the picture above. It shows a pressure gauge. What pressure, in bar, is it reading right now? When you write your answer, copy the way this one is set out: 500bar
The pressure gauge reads 9.75bar
